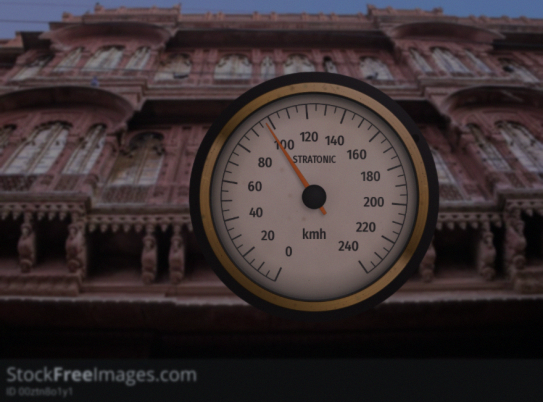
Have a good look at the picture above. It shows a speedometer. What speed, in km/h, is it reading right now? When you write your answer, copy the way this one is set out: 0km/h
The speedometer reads 97.5km/h
